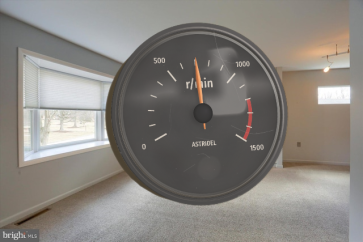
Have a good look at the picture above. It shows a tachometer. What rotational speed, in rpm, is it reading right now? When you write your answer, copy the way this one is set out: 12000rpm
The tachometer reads 700rpm
